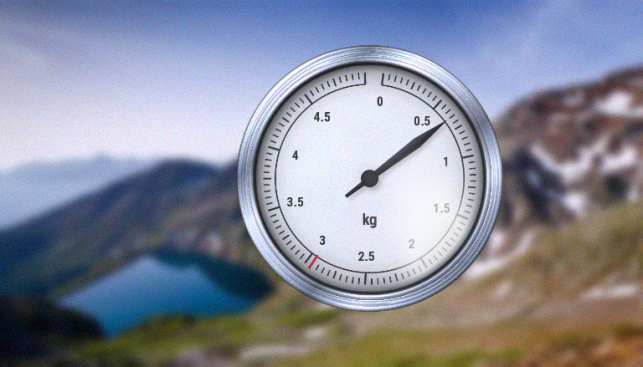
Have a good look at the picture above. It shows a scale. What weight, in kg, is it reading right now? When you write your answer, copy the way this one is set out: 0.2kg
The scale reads 0.65kg
